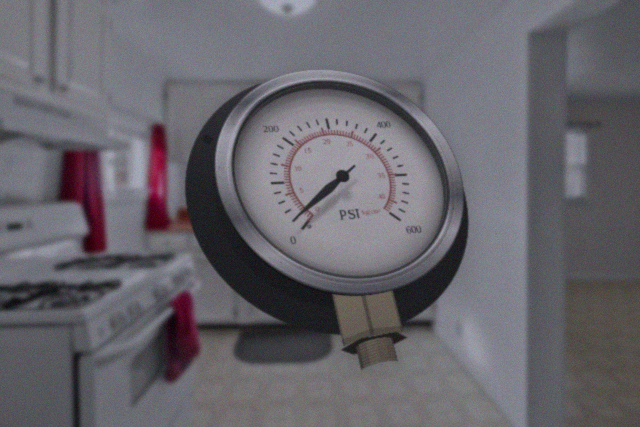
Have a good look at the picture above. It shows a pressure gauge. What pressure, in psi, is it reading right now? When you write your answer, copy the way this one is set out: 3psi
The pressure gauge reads 20psi
